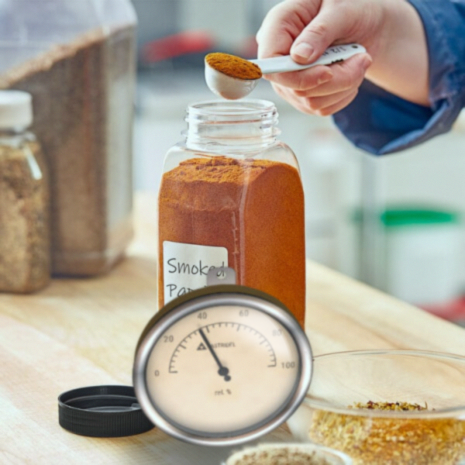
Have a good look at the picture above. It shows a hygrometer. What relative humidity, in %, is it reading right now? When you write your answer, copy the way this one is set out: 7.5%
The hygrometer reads 36%
